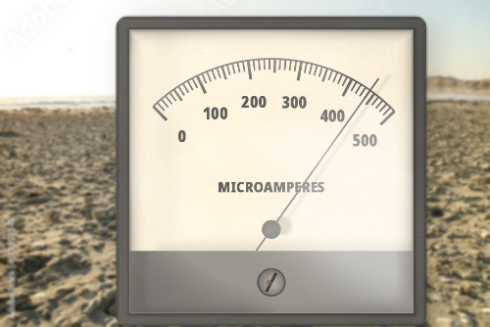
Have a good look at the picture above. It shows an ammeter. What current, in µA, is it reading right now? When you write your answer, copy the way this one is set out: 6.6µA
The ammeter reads 440µA
